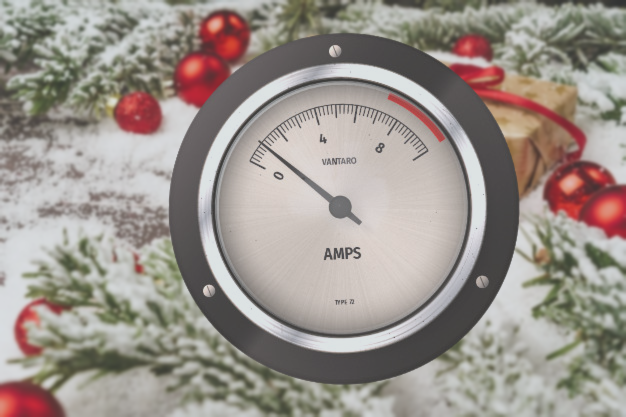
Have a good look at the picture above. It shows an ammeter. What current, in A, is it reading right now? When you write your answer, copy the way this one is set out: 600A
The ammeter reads 1A
